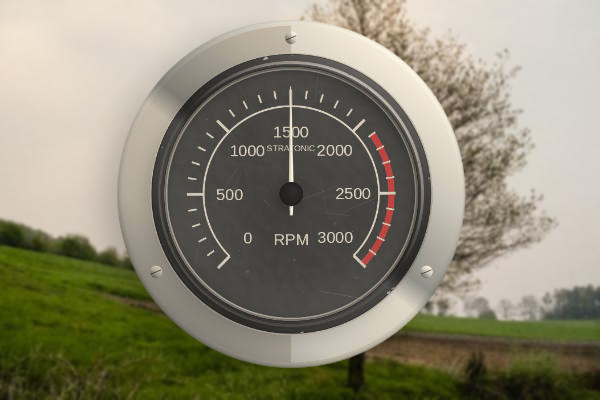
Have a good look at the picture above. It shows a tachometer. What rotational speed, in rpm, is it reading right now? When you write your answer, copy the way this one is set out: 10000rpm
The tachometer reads 1500rpm
